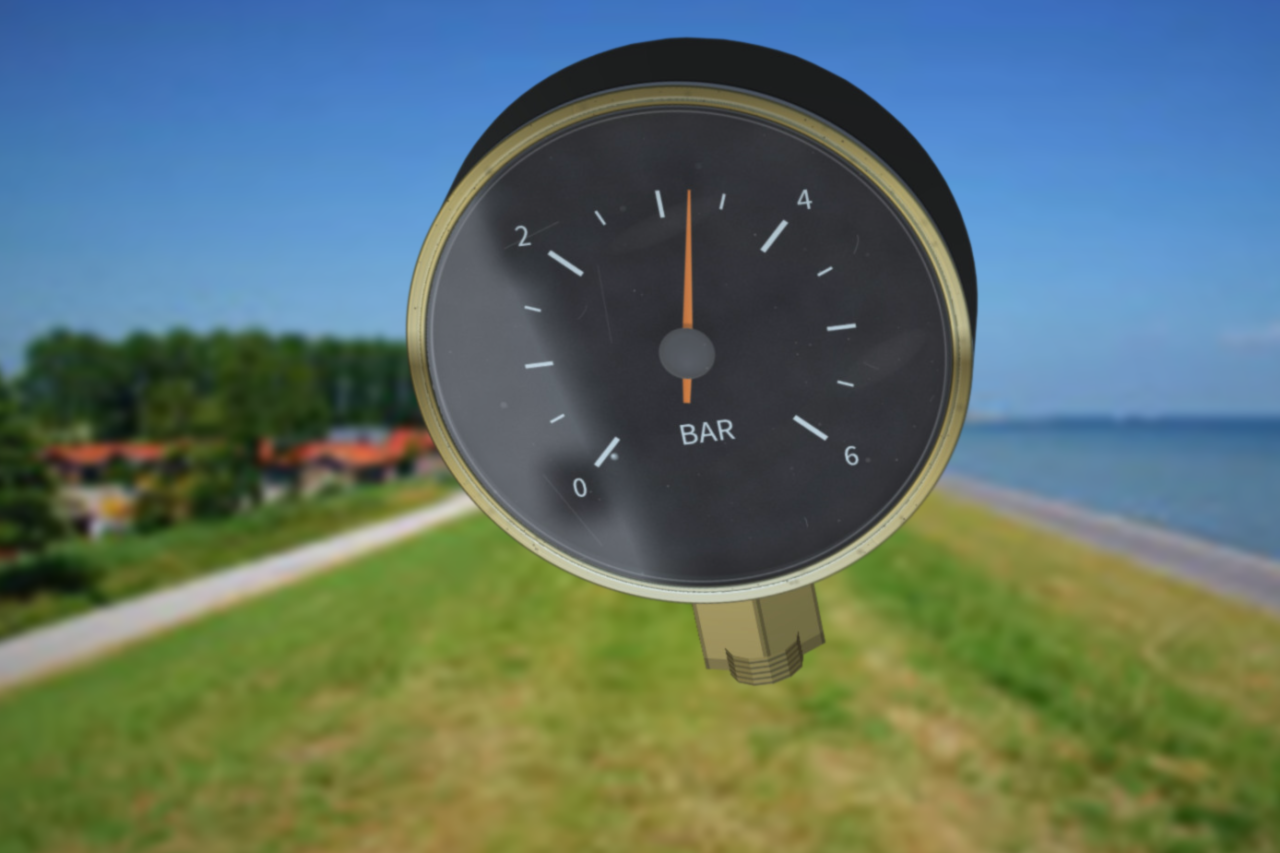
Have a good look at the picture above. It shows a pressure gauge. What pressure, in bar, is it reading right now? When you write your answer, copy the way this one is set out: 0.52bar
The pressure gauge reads 3.25bar
